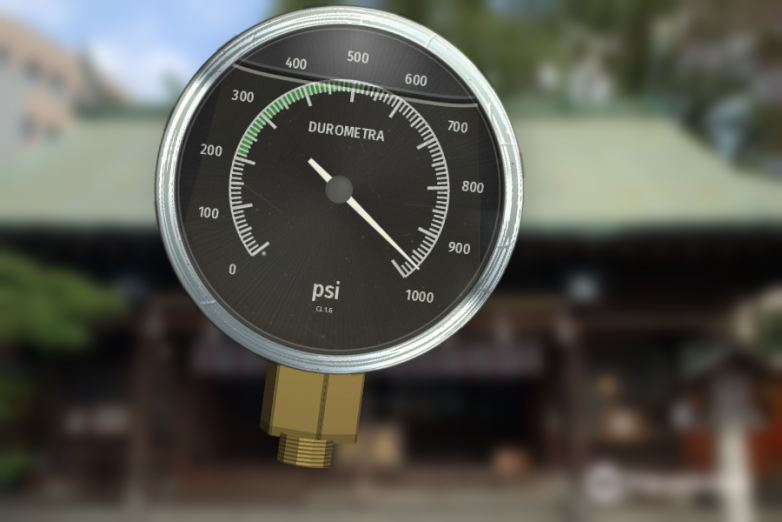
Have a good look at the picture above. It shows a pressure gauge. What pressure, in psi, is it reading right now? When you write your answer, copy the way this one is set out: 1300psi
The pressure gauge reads 970psi
